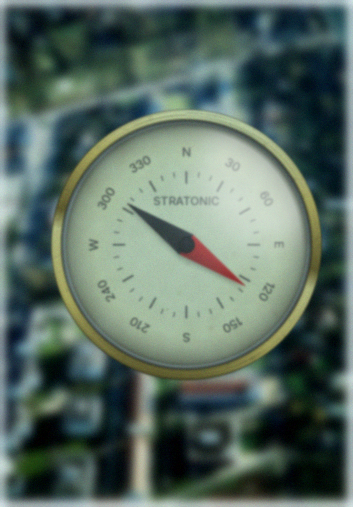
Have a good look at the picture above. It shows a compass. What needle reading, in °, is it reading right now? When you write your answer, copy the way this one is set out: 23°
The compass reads 125°
